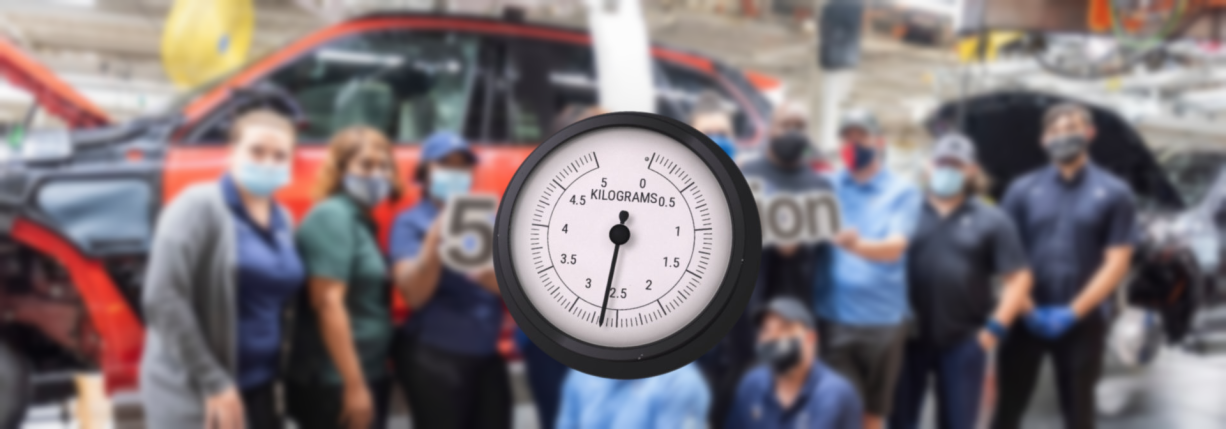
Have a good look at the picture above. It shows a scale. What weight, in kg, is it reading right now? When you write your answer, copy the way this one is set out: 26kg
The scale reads 2.65kg
